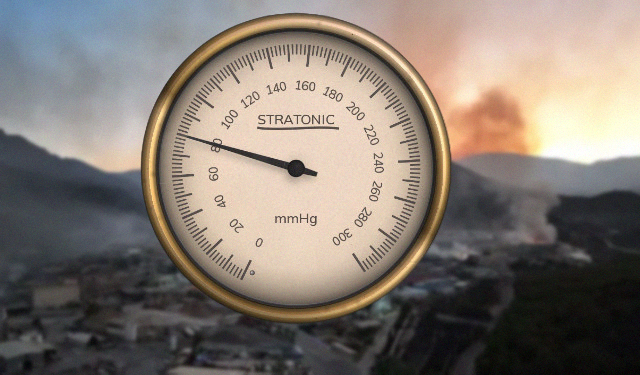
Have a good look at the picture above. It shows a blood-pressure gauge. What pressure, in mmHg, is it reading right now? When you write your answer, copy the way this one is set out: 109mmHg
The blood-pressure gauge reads 80mmHg
